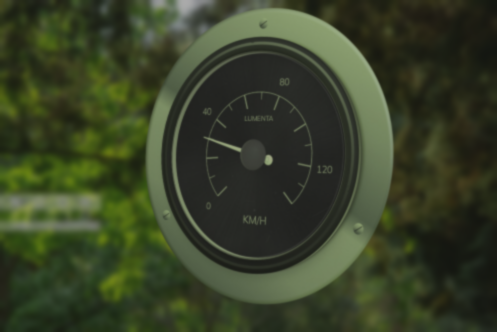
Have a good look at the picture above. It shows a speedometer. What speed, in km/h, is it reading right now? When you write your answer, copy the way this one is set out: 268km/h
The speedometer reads 30km/h
